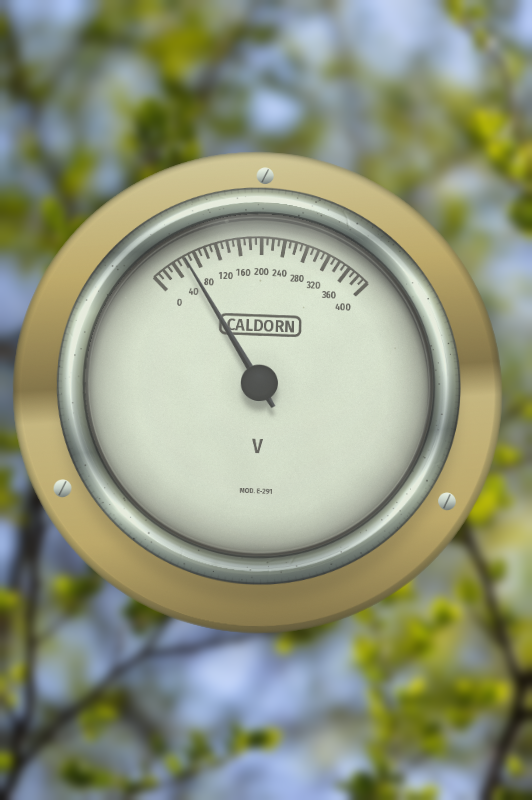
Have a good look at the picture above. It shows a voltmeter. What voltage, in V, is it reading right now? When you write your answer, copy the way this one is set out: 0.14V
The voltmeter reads 60V
